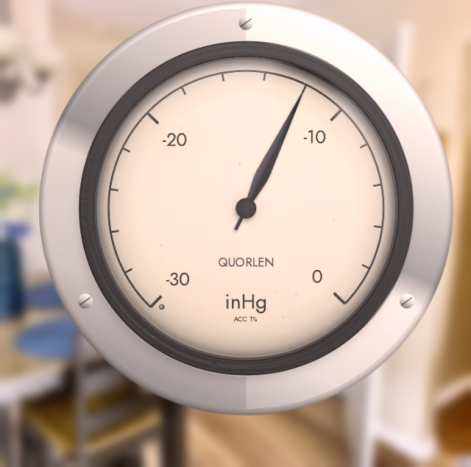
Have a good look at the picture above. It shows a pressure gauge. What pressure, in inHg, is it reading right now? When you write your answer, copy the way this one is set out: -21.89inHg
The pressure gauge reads -12inHg
